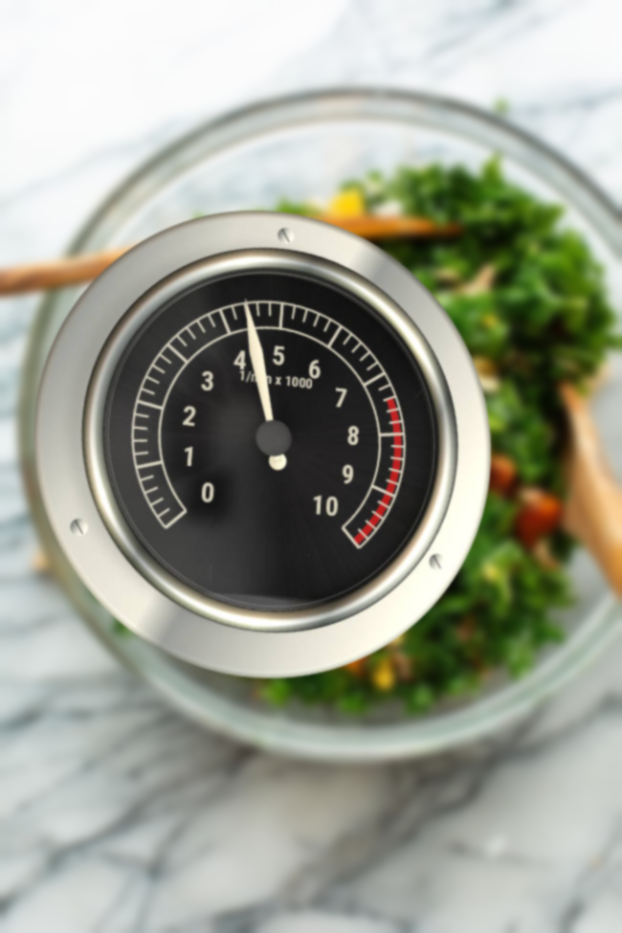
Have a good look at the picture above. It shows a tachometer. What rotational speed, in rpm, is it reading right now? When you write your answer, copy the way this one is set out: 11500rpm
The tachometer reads 4400rpm
